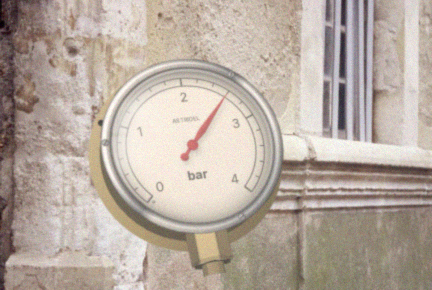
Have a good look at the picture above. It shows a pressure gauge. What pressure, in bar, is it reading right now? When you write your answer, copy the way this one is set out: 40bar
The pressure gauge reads 2.6bar
